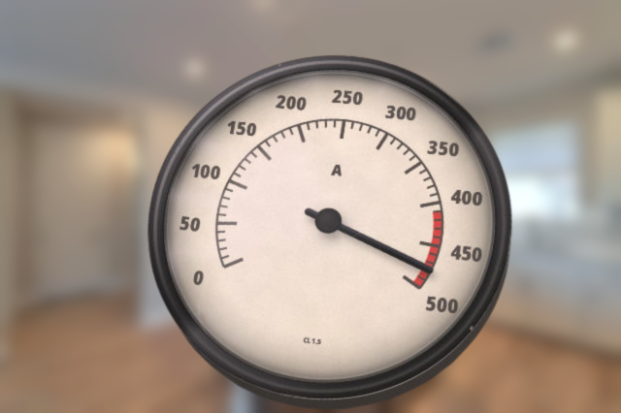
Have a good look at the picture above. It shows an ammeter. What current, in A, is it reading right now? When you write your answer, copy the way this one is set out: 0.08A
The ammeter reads 480A
